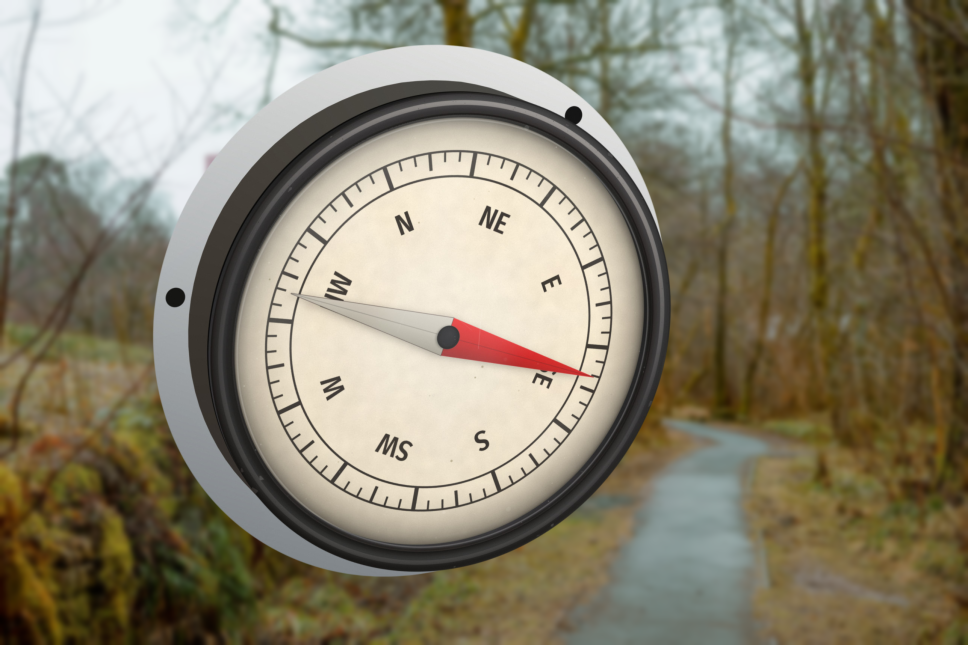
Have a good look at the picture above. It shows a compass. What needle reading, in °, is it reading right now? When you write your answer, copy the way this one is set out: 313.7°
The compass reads 130°
